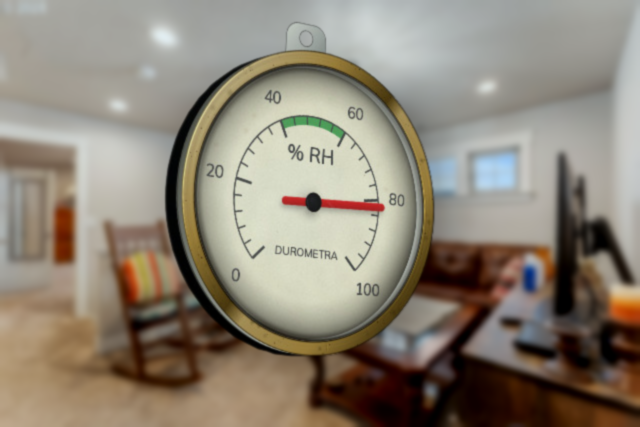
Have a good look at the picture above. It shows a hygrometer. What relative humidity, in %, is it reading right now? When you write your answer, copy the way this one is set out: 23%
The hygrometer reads 82%
